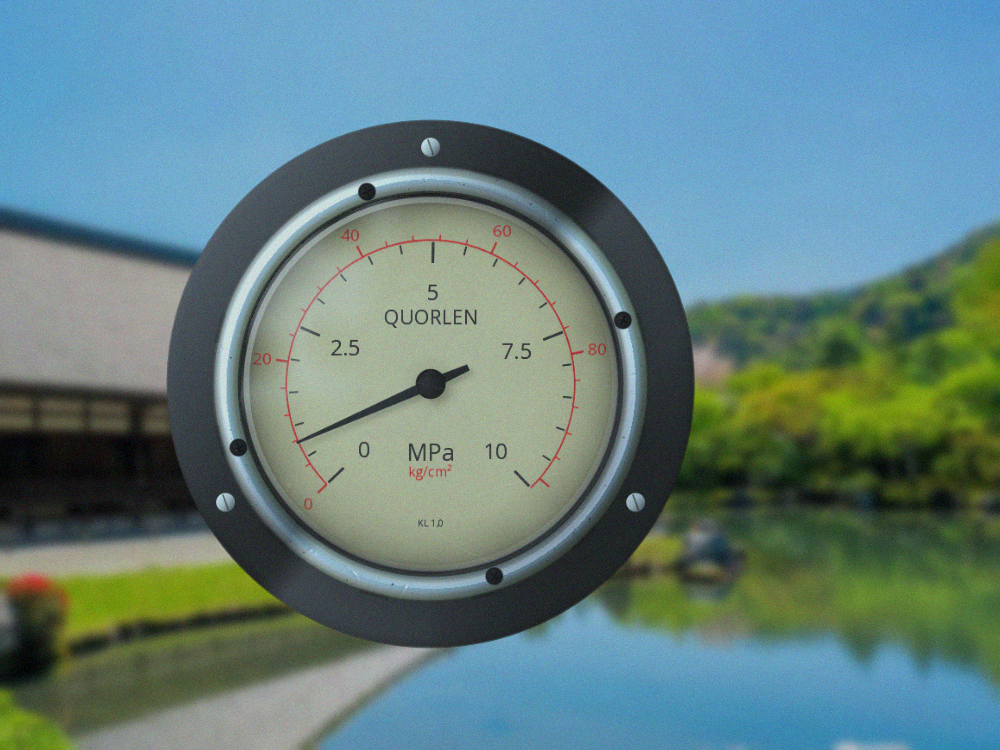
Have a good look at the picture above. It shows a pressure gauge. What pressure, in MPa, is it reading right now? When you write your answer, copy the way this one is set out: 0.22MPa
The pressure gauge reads 0.75MPa
